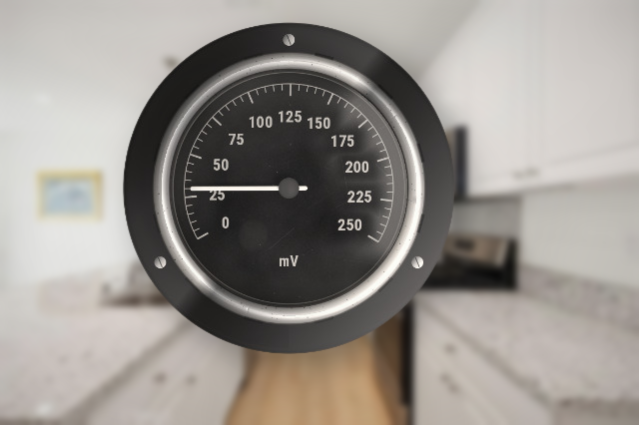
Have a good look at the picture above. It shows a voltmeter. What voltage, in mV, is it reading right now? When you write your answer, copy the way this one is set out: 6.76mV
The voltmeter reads 30mV
